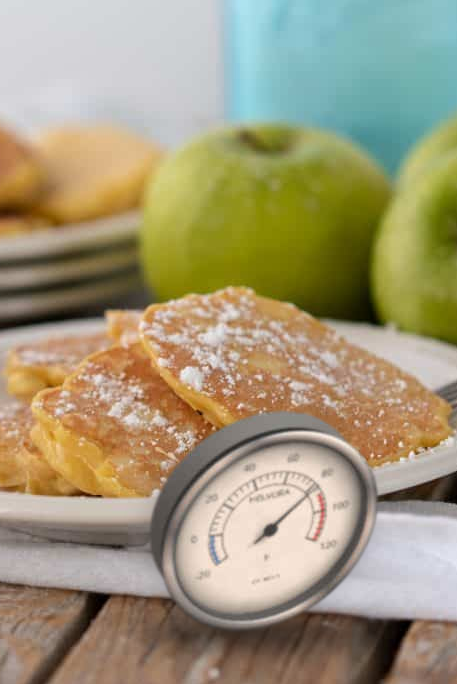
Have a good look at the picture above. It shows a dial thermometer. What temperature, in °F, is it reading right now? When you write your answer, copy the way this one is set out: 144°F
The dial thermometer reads 80°F
